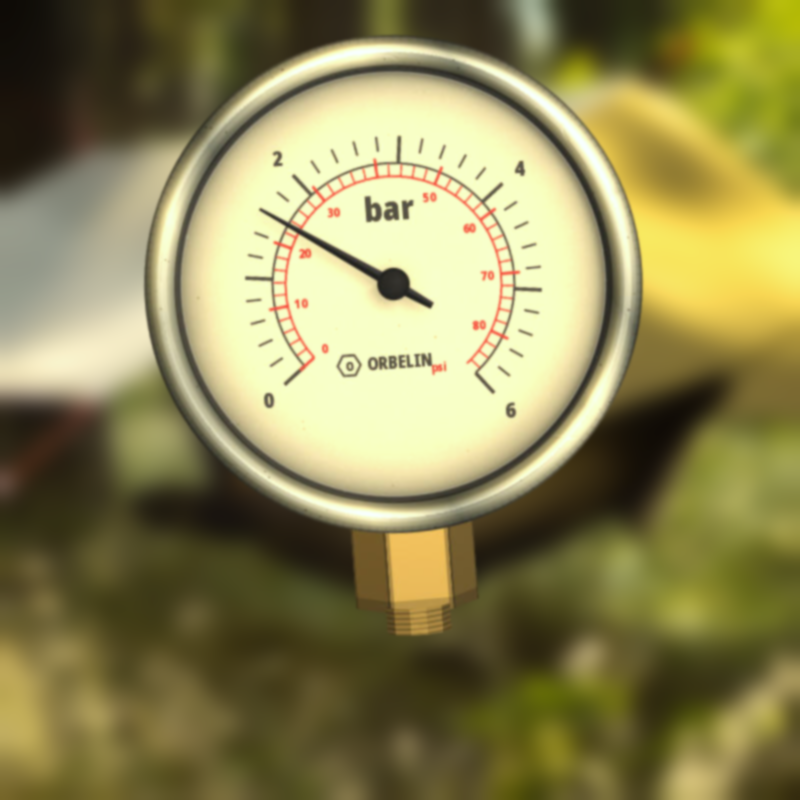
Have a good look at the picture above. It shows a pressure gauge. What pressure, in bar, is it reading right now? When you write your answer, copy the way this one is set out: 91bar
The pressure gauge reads 1.6bar
